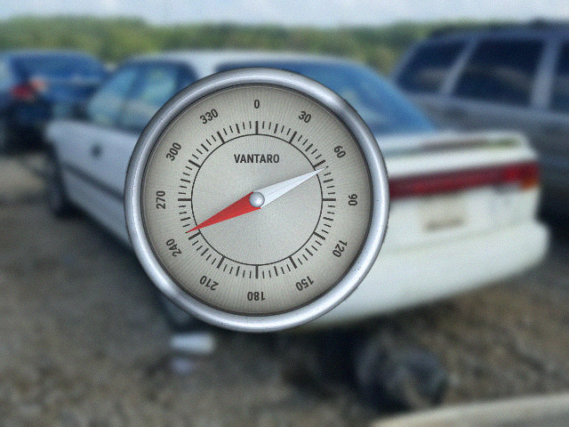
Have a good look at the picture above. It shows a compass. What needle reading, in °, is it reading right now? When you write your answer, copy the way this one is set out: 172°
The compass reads 245°
